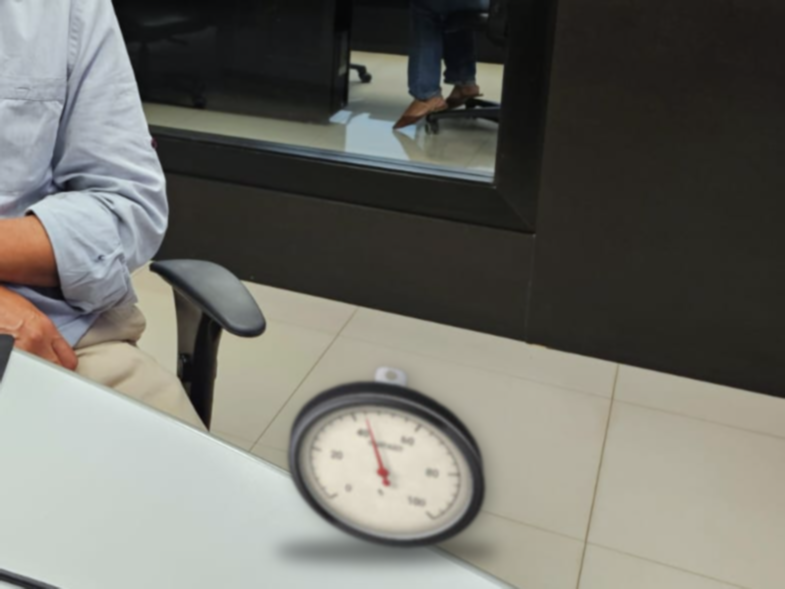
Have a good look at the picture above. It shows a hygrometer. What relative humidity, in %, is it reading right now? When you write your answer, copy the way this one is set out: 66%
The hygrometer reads 44%
